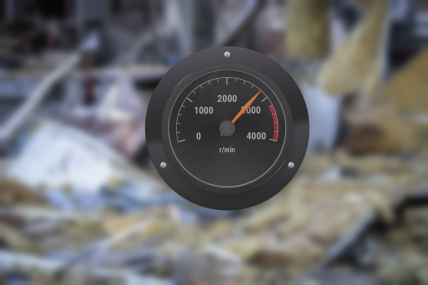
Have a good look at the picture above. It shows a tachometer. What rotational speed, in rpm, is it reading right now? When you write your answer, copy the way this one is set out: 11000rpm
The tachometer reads 2800rpm
